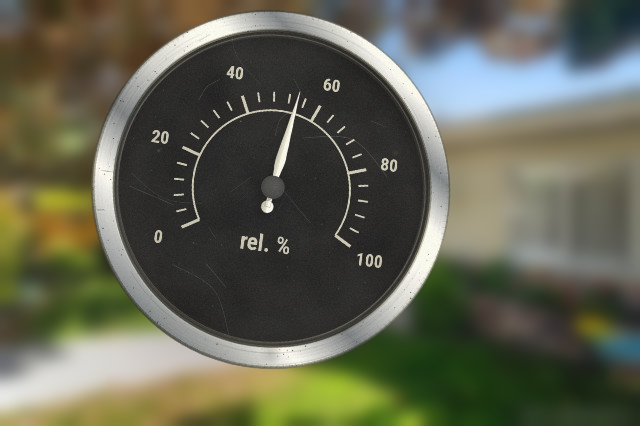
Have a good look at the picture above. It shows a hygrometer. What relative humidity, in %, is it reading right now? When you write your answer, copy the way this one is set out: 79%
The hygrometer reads 54%
